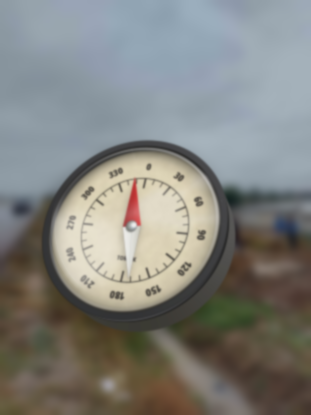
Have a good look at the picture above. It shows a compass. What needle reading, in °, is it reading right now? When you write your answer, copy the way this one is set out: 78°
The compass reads 350°
